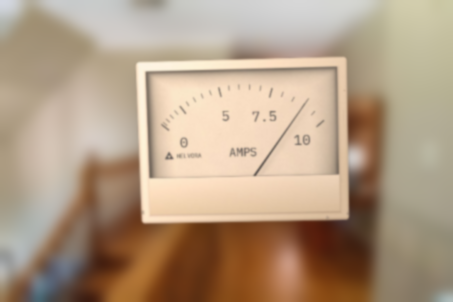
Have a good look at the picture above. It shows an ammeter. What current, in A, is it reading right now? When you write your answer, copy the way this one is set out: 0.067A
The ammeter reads 9A
